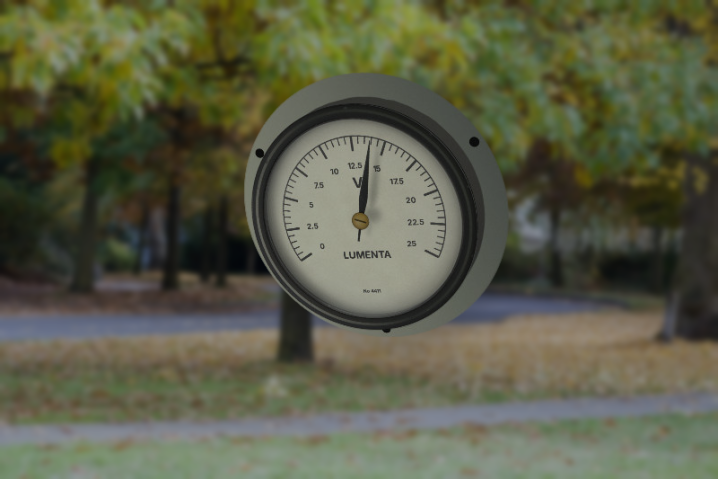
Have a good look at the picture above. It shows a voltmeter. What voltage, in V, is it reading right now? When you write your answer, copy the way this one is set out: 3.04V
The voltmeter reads 14V
